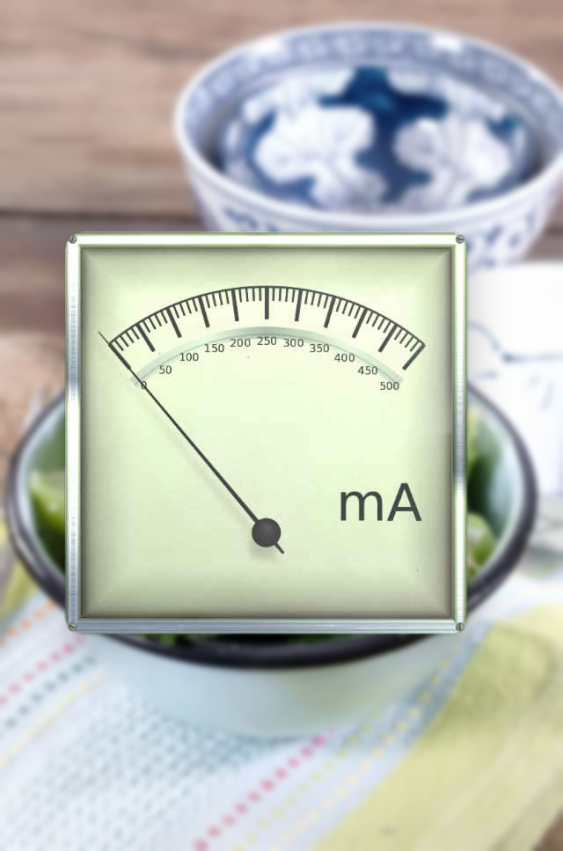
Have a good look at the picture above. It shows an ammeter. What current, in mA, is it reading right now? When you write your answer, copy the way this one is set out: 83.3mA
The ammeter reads 0mA
